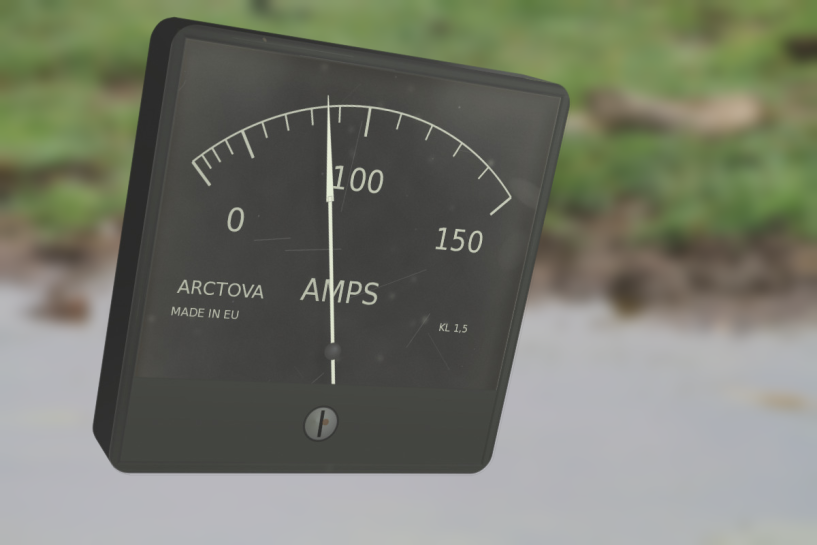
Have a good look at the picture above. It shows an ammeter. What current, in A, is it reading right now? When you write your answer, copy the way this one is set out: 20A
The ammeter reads 85A
